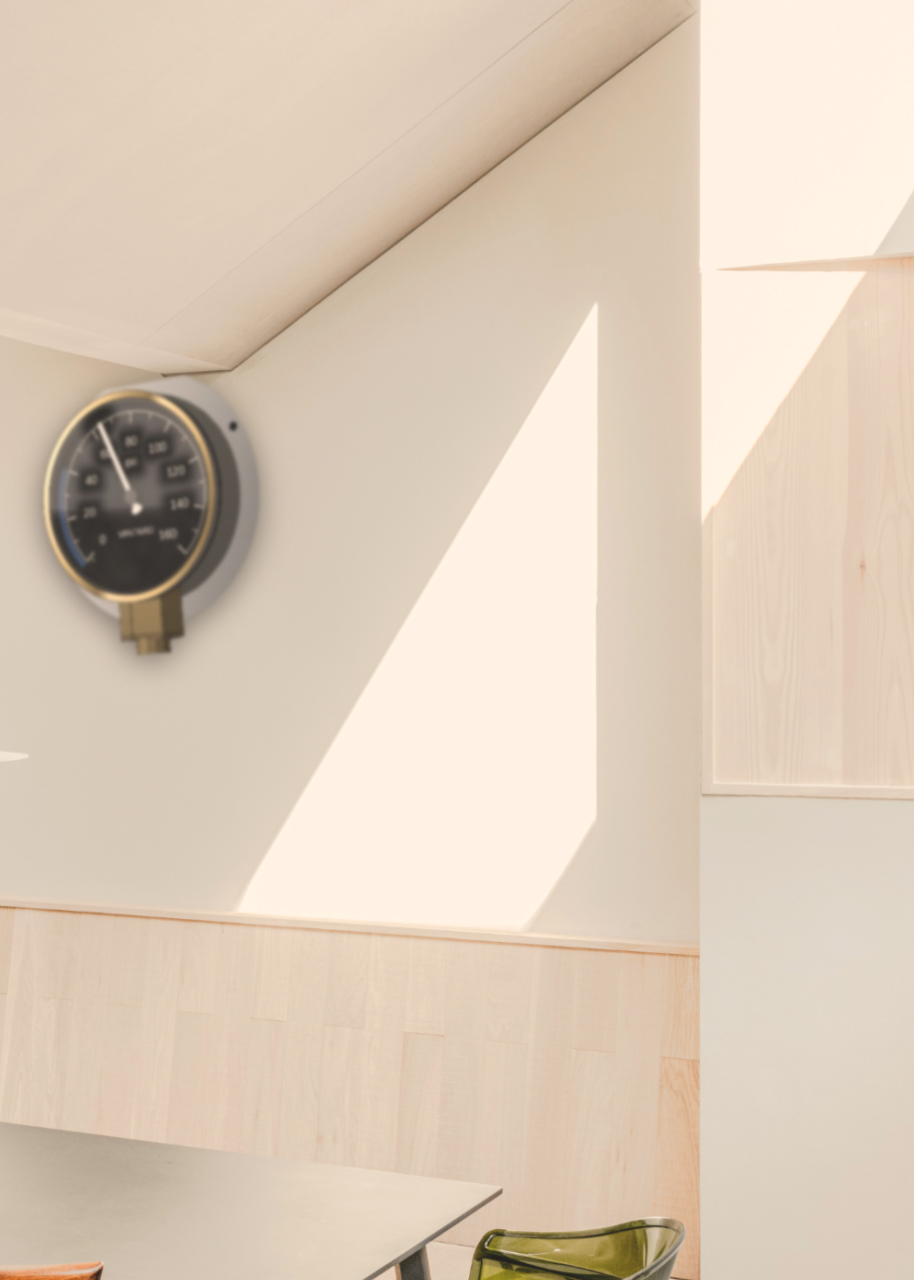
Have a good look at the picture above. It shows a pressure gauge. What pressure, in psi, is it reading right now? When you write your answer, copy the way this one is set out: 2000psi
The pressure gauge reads 65psi
